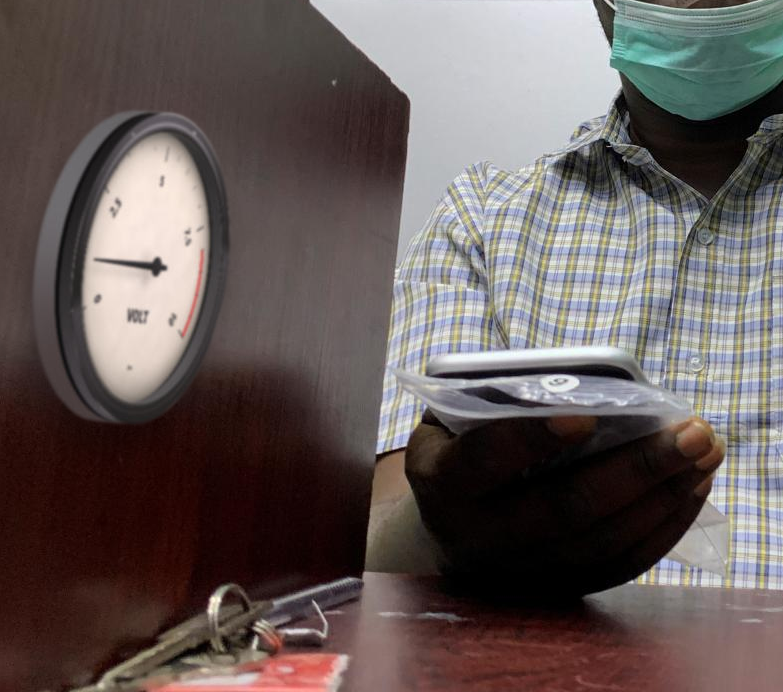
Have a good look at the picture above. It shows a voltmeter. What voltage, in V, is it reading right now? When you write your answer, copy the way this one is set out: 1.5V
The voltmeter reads 1V
